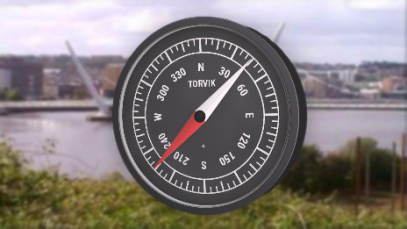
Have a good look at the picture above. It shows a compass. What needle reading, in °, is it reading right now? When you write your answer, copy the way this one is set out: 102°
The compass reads 225°
